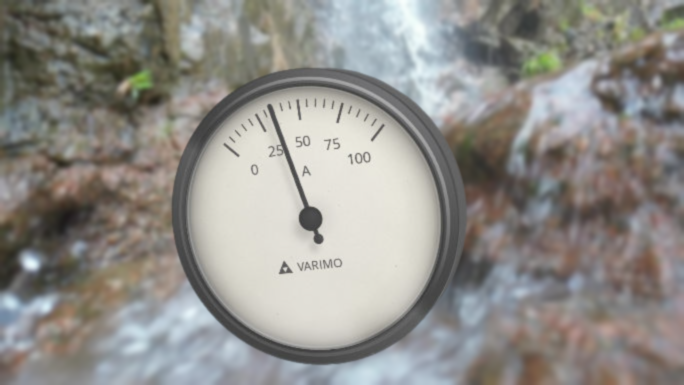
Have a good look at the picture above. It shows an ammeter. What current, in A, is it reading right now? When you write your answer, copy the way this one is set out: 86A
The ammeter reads 35A
